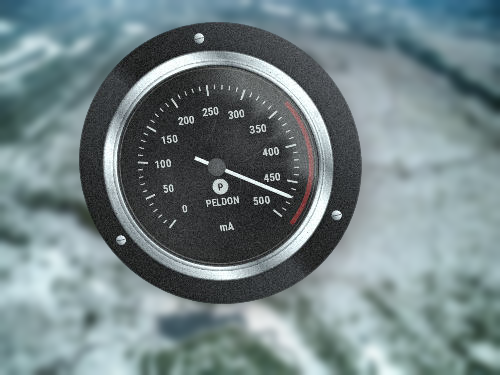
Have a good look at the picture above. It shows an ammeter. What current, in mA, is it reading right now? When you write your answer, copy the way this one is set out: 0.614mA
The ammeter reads 470mA
